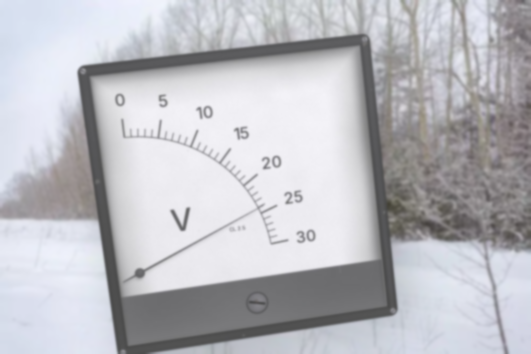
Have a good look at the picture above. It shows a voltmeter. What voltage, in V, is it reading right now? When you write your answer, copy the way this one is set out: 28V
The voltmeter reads 24V
